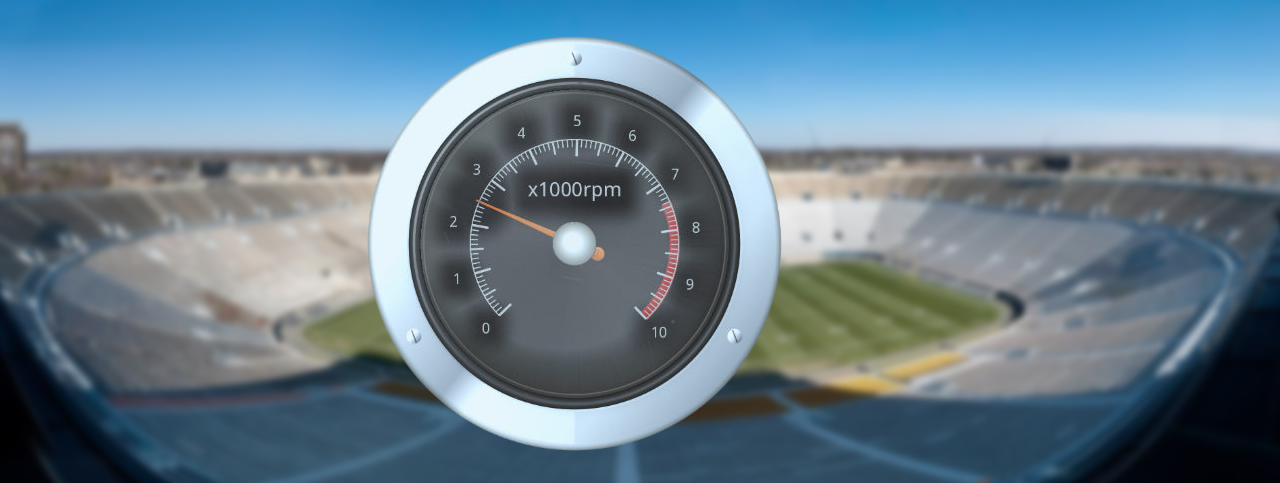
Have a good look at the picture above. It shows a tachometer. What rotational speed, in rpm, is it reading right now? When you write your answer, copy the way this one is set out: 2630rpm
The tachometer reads 2500rpm
